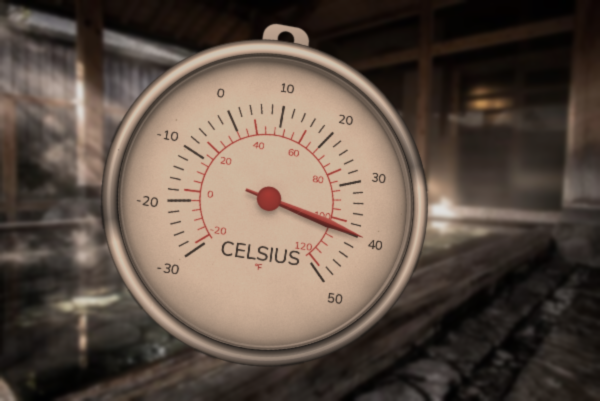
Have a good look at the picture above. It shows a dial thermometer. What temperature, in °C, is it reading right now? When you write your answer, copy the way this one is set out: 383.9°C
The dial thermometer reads 40°C
